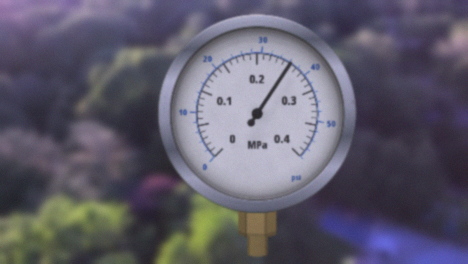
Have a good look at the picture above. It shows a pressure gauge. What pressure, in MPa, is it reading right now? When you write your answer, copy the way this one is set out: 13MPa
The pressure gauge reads 0.25MPa
